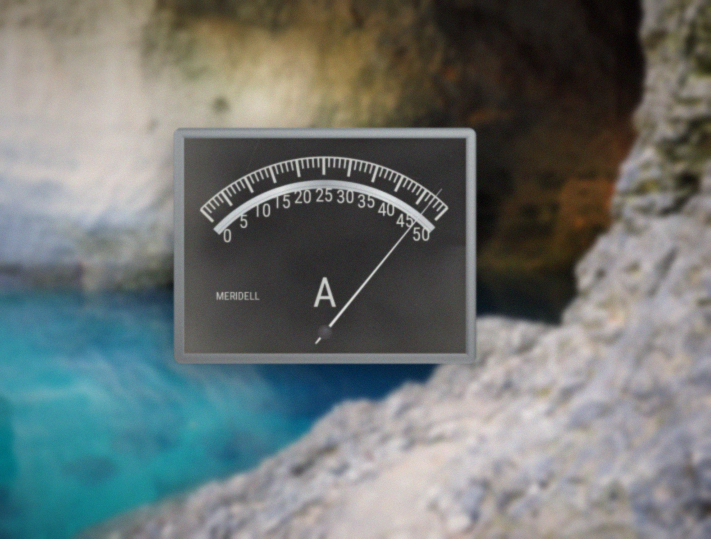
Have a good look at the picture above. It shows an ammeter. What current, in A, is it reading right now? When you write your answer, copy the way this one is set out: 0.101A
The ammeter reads 47A
